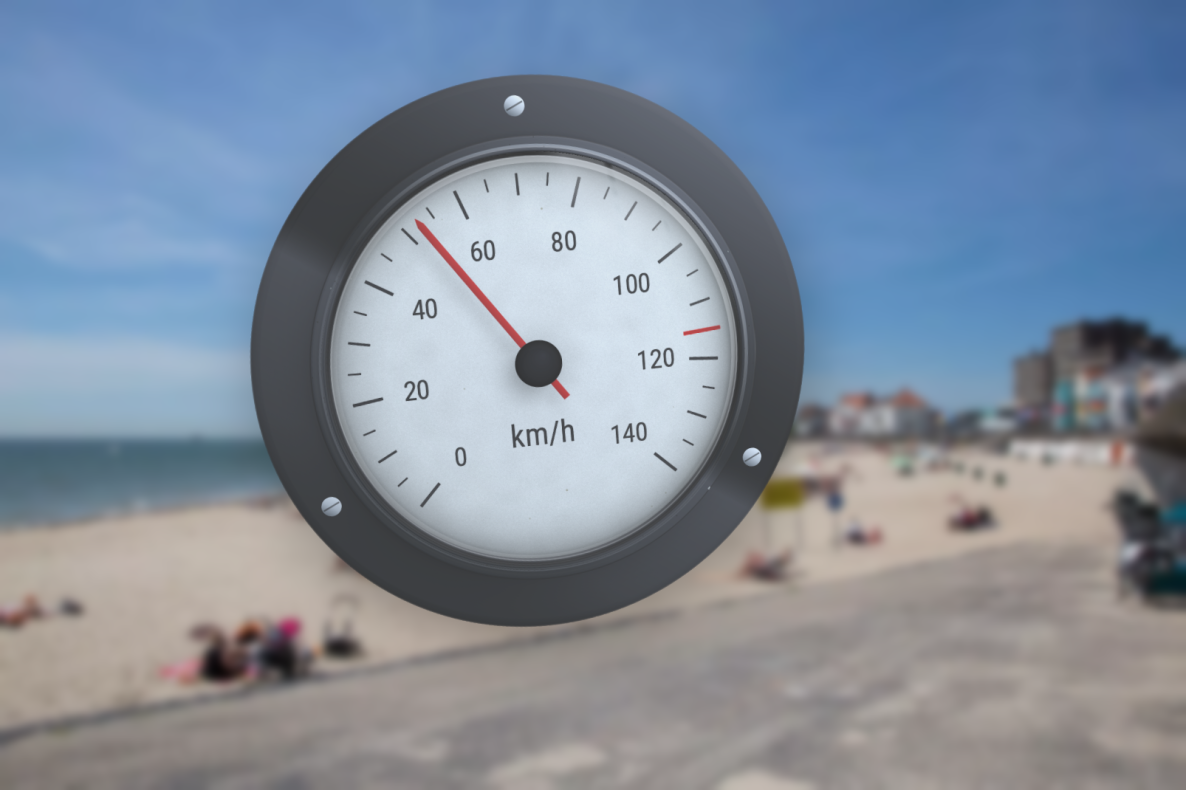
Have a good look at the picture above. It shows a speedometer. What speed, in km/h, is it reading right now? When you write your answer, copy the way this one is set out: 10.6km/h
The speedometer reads 52.5km/h
